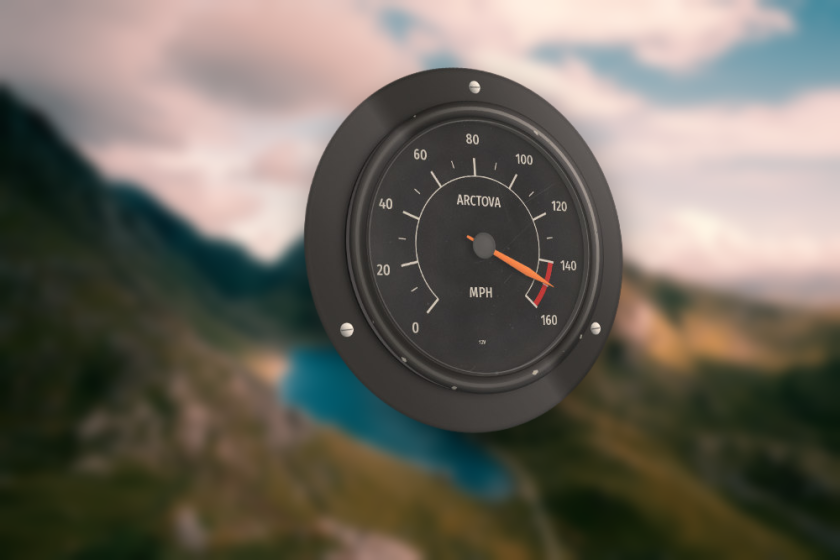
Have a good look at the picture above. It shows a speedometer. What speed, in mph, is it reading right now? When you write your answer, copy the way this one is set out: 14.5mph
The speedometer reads 150mph
